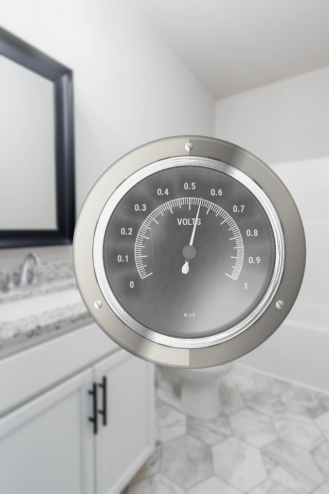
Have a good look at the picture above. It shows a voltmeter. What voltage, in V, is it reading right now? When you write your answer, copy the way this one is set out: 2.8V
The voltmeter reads 0.55V
